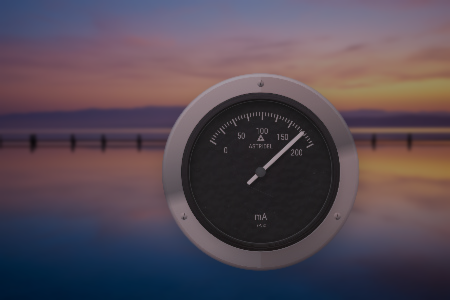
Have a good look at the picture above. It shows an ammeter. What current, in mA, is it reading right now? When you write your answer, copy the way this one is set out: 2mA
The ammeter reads 175mA
